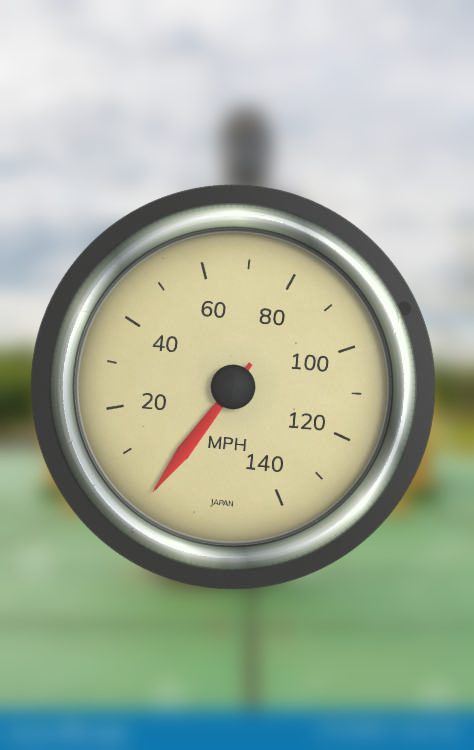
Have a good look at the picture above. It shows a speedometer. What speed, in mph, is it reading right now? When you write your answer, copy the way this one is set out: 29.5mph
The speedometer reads 0mph
